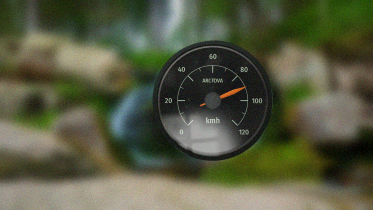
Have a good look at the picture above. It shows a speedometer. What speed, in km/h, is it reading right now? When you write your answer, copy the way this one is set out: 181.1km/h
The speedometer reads 90km/h
